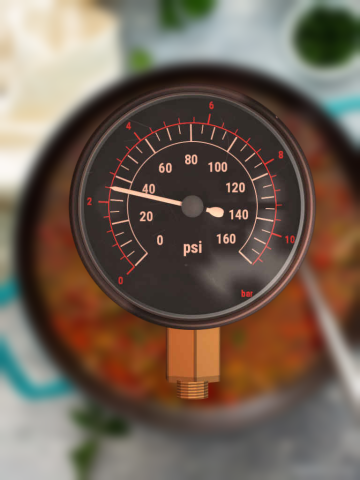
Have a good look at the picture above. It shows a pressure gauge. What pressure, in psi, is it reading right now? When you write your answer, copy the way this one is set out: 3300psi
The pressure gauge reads 35psi
